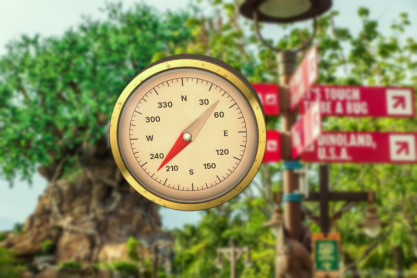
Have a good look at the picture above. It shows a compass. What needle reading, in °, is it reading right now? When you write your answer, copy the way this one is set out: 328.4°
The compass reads 225°
